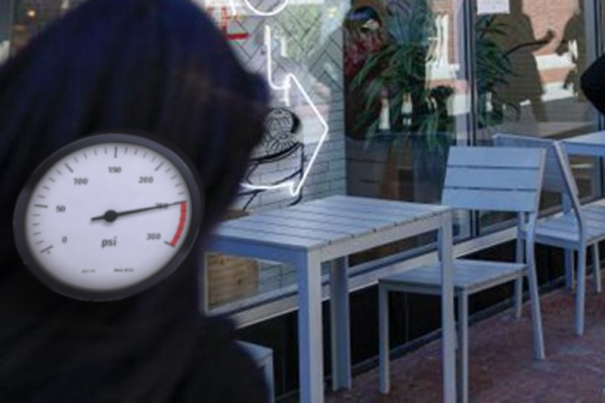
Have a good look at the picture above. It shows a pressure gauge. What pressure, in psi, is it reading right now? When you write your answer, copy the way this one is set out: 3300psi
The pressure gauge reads 250psi
